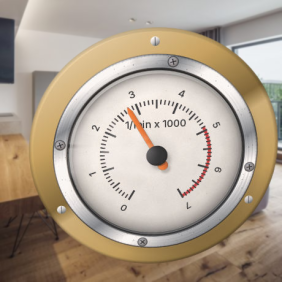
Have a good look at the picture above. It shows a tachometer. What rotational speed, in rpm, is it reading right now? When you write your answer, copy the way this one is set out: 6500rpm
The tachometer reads 2800rpm
